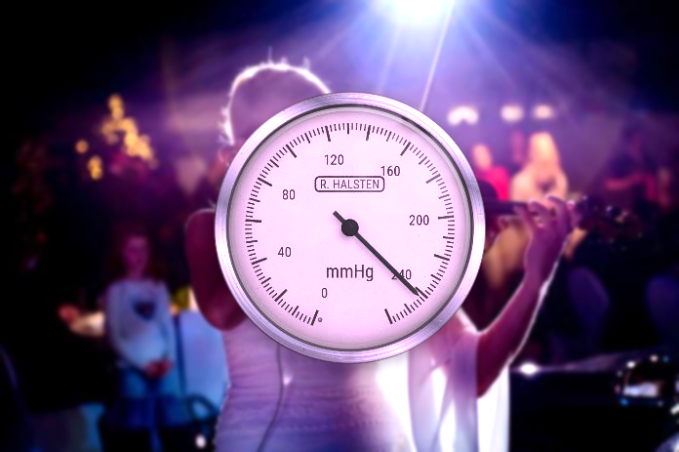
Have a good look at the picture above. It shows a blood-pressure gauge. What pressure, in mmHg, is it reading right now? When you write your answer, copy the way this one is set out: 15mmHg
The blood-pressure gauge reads 242mmHg
